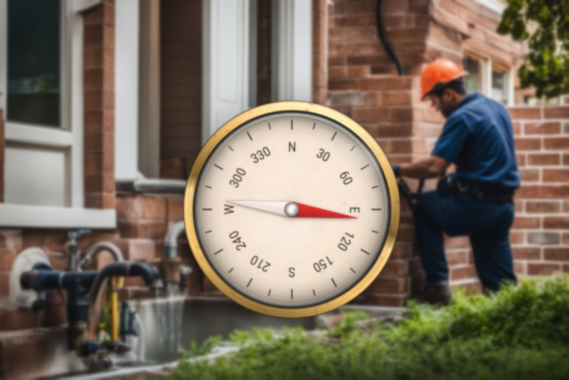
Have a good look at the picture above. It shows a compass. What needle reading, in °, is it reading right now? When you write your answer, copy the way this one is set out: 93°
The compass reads 97.5°
